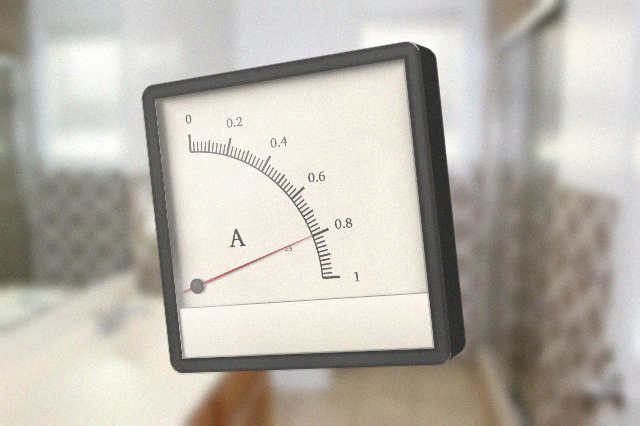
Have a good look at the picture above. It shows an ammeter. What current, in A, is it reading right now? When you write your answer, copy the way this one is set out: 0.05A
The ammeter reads 0.8A
